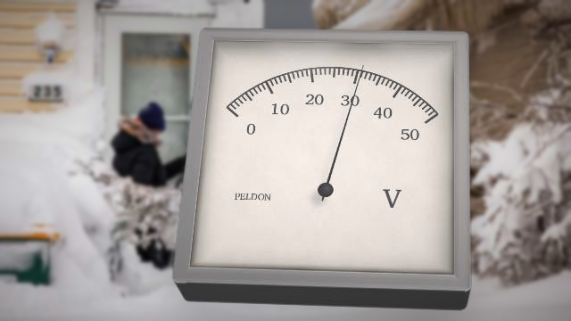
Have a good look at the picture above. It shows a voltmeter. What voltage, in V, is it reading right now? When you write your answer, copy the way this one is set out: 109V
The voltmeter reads 31V
